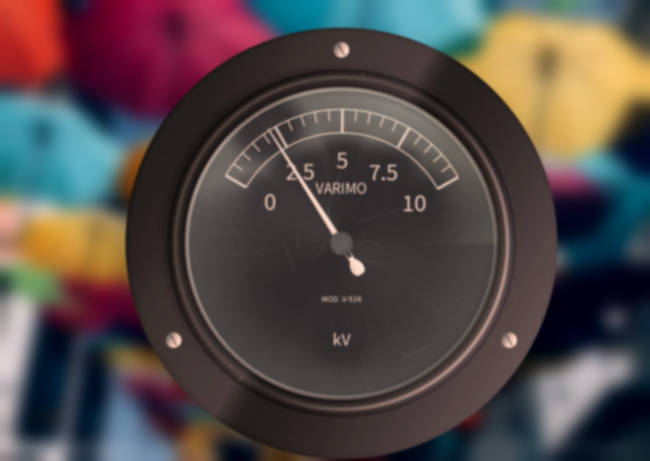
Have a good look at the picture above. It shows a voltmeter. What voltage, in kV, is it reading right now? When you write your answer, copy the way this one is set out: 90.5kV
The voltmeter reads 2.25kV
